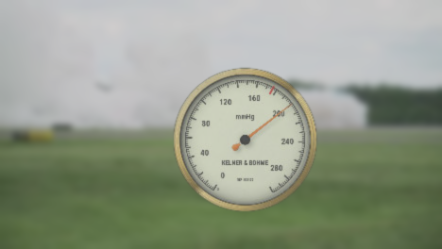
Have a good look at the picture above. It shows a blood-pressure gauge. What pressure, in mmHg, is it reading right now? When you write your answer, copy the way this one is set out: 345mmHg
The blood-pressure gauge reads 200mmHg
